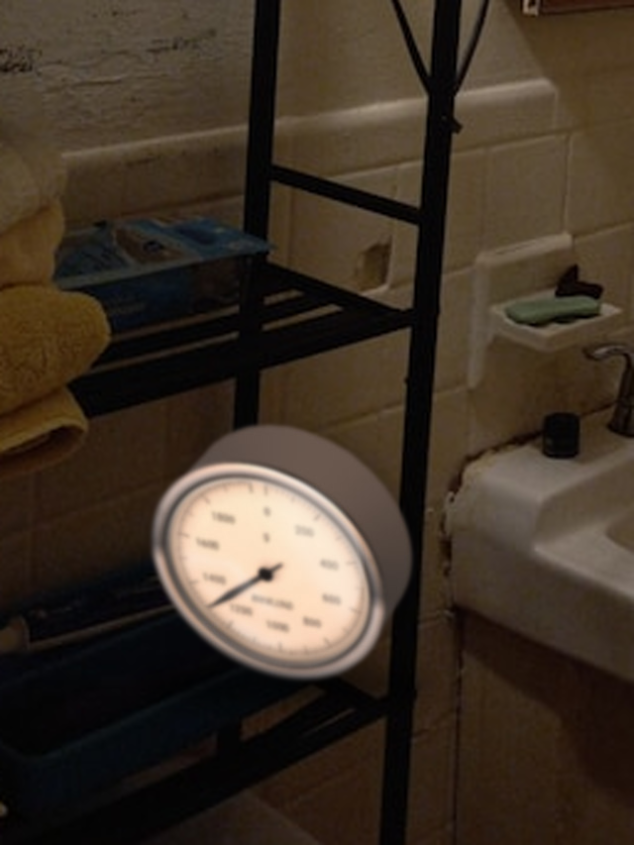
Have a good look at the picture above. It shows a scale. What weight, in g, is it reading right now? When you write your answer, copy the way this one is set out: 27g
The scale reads 1300g
